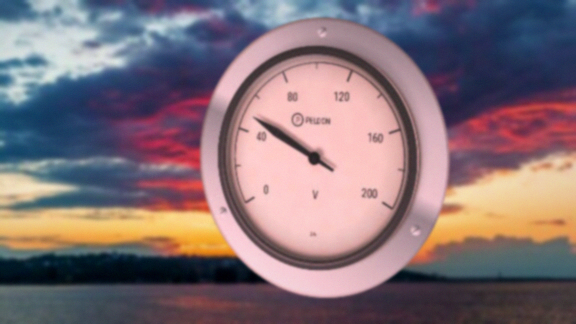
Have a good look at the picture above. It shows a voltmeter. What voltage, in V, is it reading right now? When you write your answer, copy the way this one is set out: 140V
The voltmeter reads 50V
